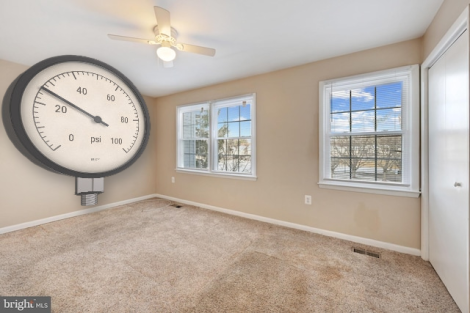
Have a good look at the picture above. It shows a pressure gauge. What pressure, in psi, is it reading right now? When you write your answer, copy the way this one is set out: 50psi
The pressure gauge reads 26psi
